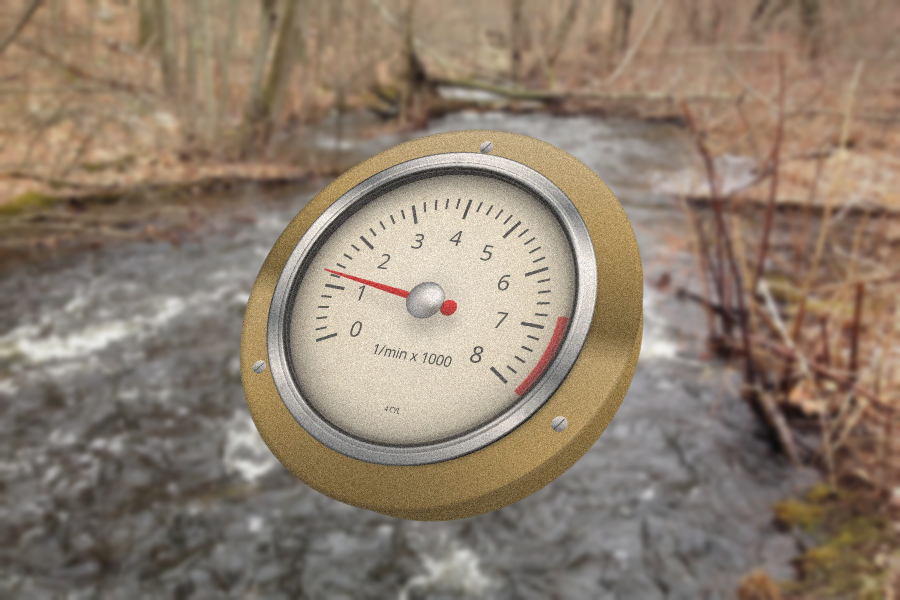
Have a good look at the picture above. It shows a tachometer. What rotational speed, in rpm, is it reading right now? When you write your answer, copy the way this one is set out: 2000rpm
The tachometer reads 1200rpm
